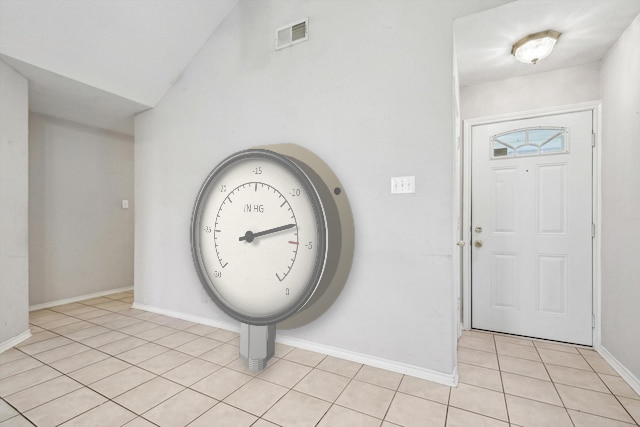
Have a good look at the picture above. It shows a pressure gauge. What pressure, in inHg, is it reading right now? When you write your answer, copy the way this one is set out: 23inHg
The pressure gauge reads -7inHg
